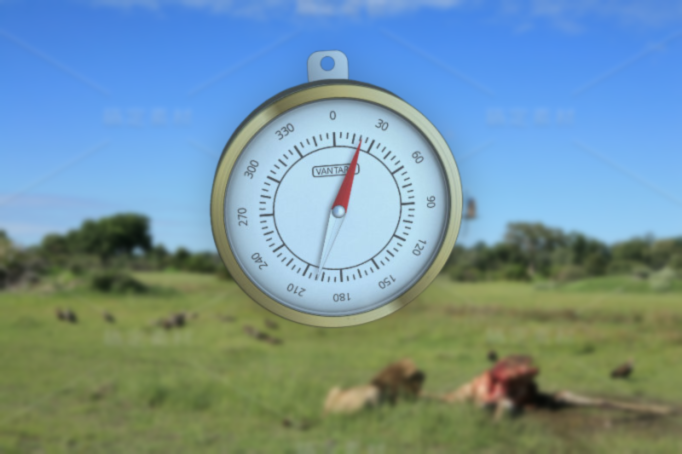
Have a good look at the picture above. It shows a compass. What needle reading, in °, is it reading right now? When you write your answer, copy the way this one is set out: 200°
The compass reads 20°
